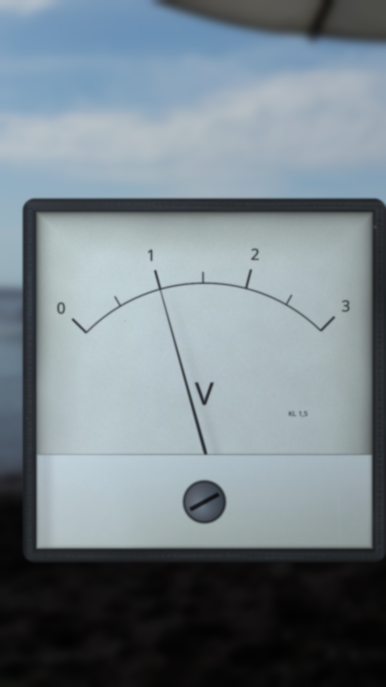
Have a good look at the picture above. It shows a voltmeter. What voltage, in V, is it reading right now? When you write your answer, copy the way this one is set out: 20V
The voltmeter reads 1V
